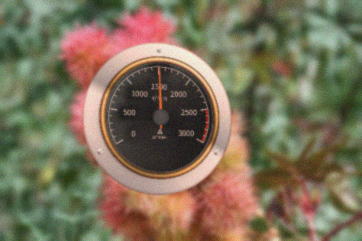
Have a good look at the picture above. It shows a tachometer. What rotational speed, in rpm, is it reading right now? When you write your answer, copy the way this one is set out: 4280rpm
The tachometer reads 1500rpm
